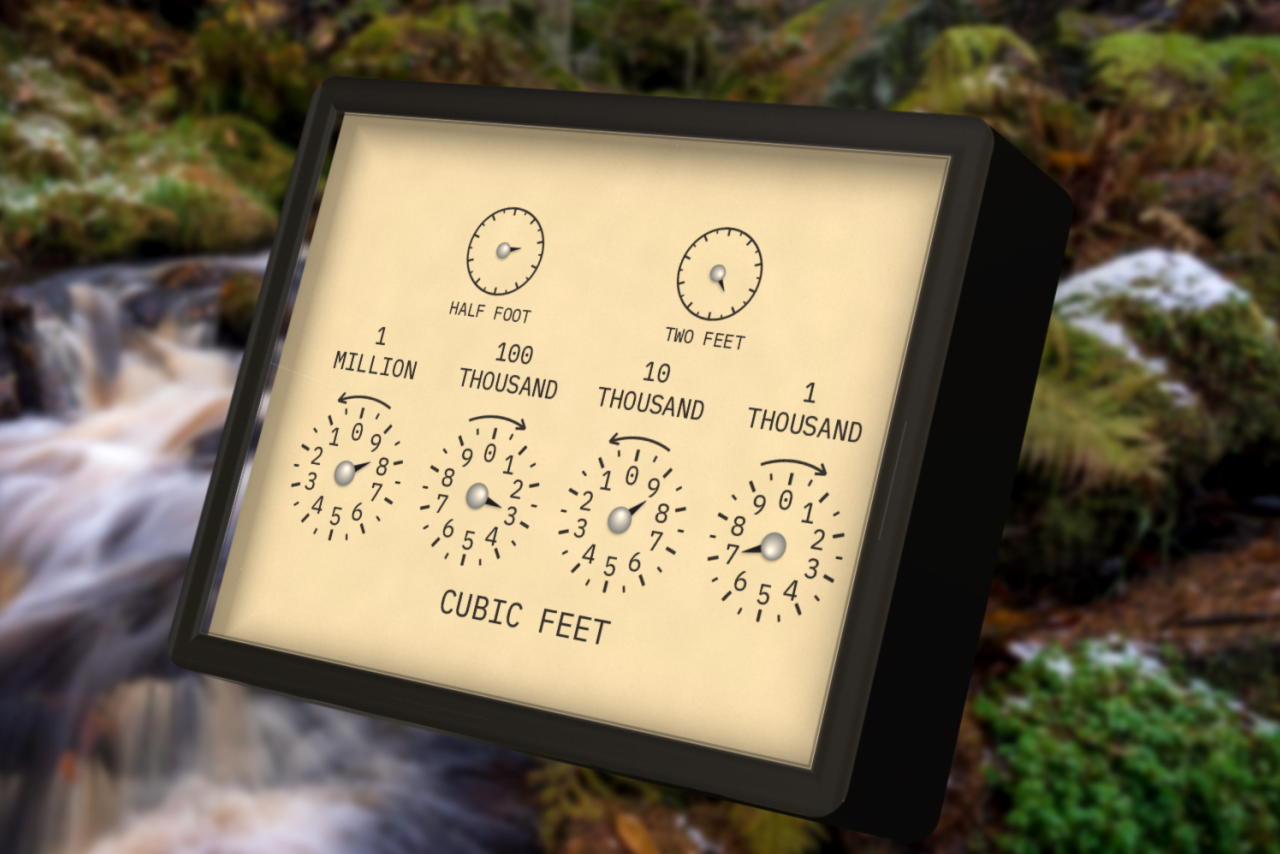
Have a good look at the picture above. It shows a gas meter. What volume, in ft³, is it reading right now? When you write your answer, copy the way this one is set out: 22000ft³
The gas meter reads 828700ft³
